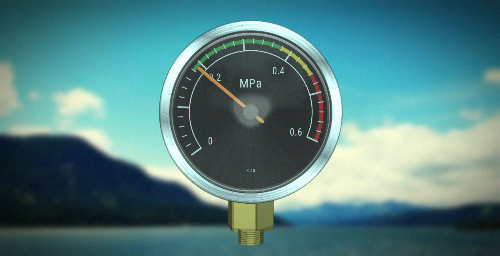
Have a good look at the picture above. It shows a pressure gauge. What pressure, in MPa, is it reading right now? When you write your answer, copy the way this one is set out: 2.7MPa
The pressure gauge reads 0.19MPa
